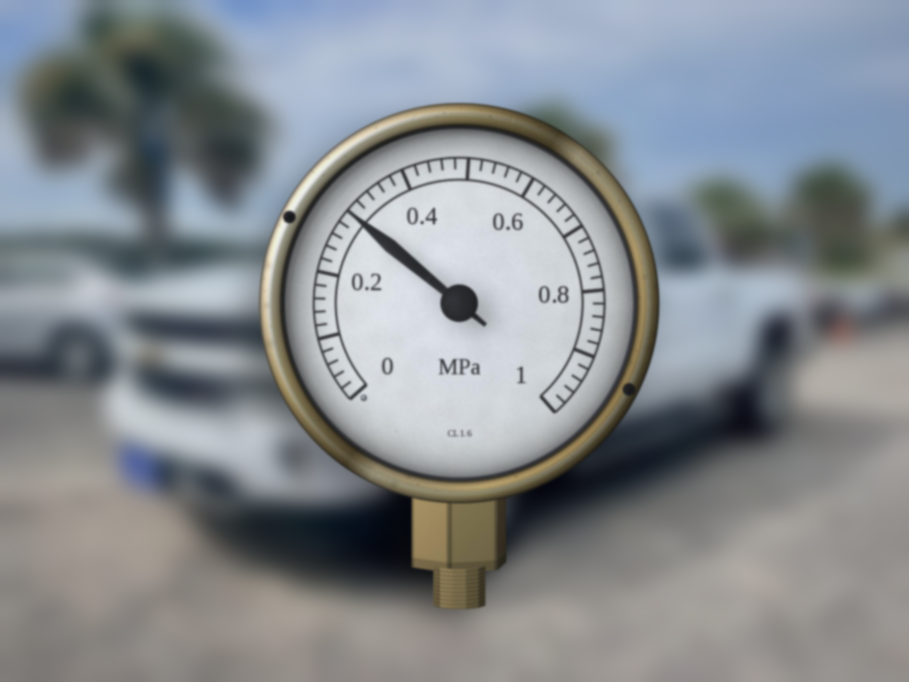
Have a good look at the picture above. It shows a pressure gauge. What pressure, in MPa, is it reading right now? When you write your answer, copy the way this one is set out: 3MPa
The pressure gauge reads 0.3MPa
